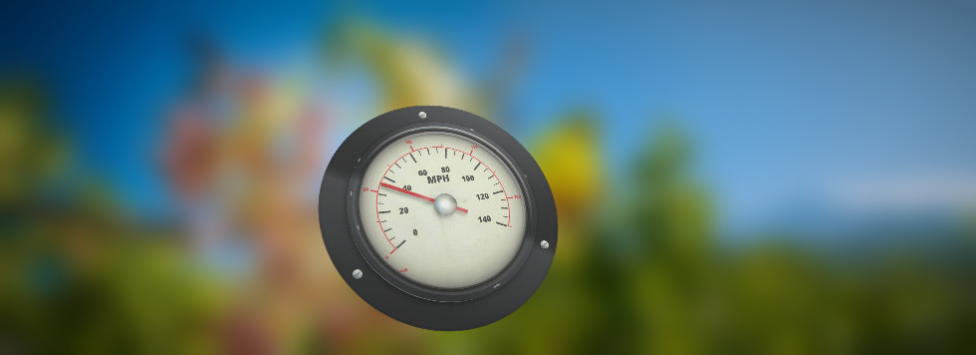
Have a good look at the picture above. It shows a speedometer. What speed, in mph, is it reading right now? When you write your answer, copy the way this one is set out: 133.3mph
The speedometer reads 35mph
